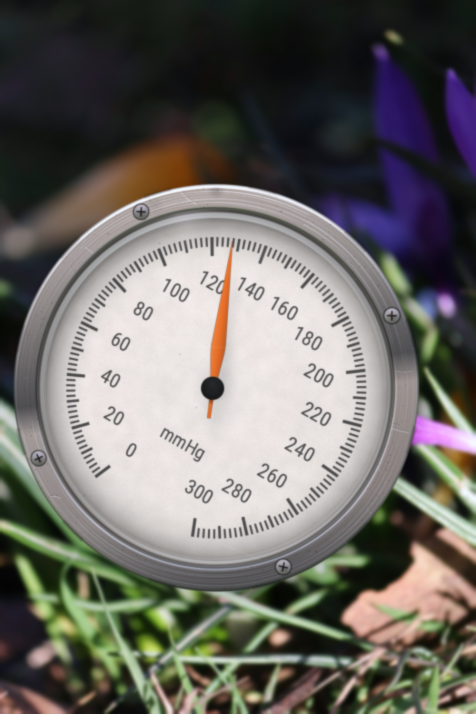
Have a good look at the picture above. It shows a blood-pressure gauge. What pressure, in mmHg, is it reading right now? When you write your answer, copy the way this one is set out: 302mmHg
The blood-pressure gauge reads 128mmHg
